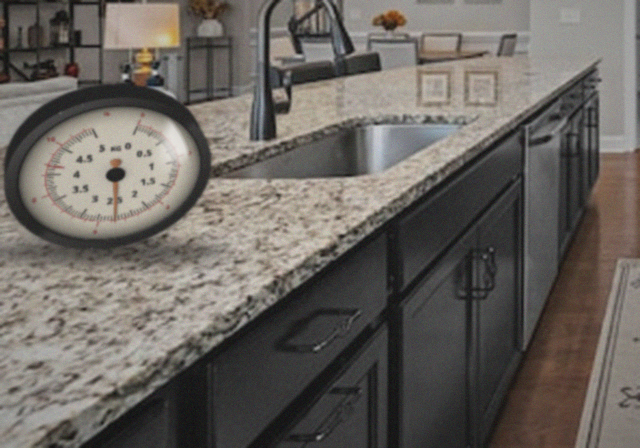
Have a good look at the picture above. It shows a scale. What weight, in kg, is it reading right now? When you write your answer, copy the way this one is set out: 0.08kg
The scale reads 2.5kg
